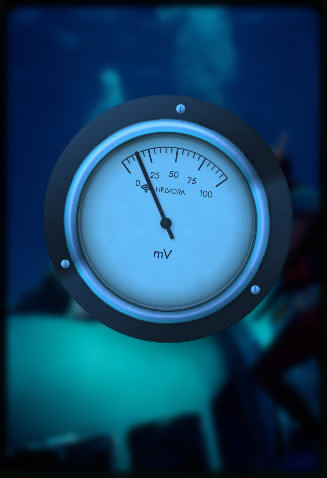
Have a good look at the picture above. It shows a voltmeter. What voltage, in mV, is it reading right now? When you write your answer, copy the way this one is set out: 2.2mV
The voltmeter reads 15mV
